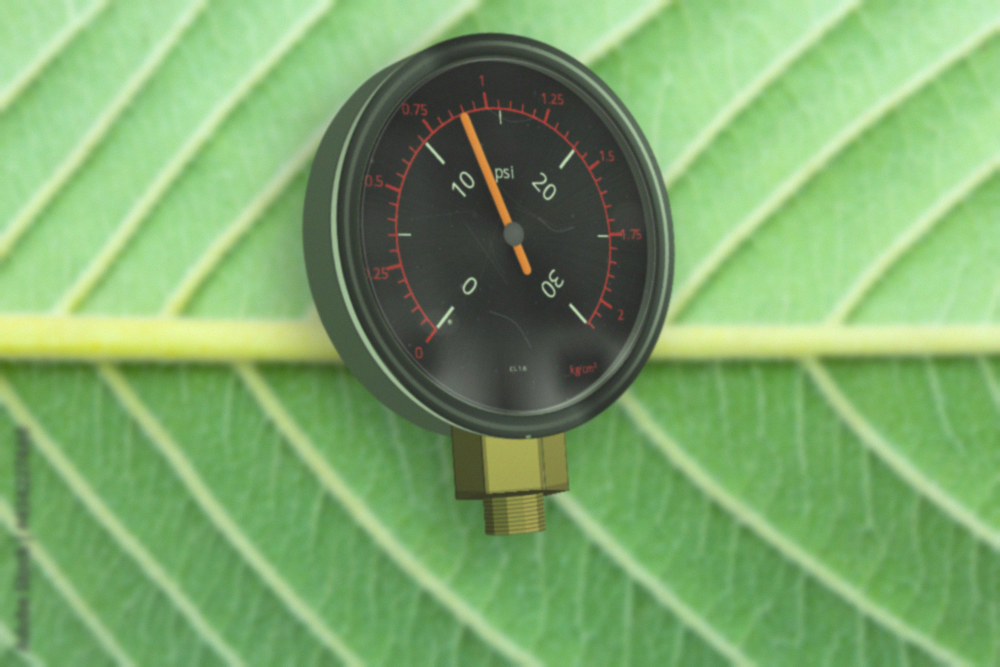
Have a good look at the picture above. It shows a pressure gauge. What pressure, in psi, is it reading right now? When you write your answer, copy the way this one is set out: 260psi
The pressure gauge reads 12.5psi
